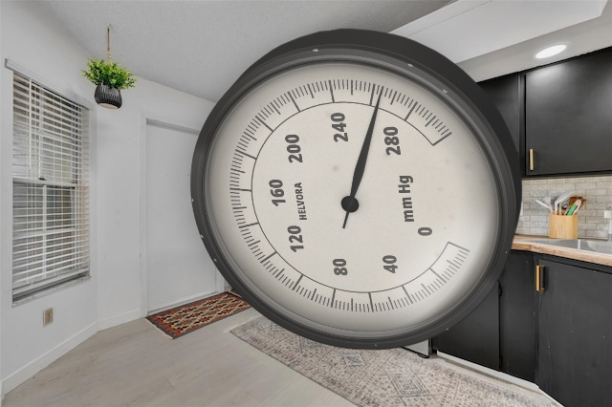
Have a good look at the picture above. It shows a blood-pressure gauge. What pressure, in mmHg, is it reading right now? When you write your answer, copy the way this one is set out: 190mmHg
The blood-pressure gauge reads 264mmHg
